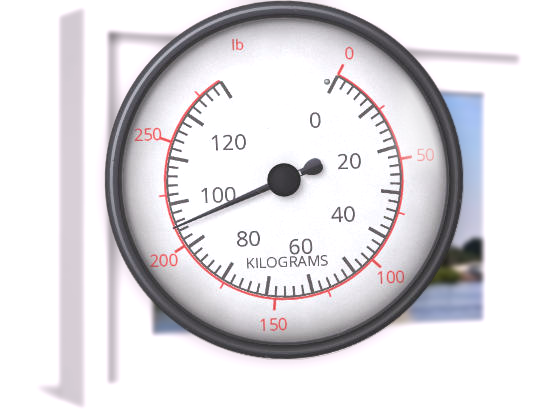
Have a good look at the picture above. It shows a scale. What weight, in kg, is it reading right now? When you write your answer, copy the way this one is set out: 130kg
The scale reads 95kg
